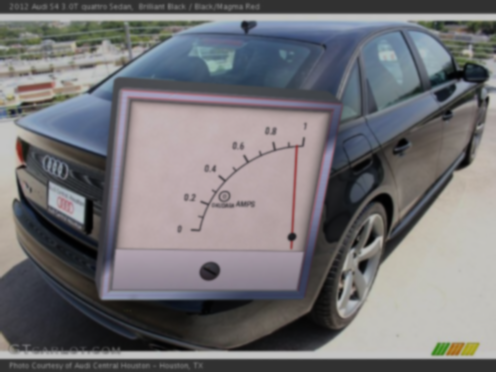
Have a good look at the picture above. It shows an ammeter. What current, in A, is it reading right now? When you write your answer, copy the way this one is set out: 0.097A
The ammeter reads 0.95A
